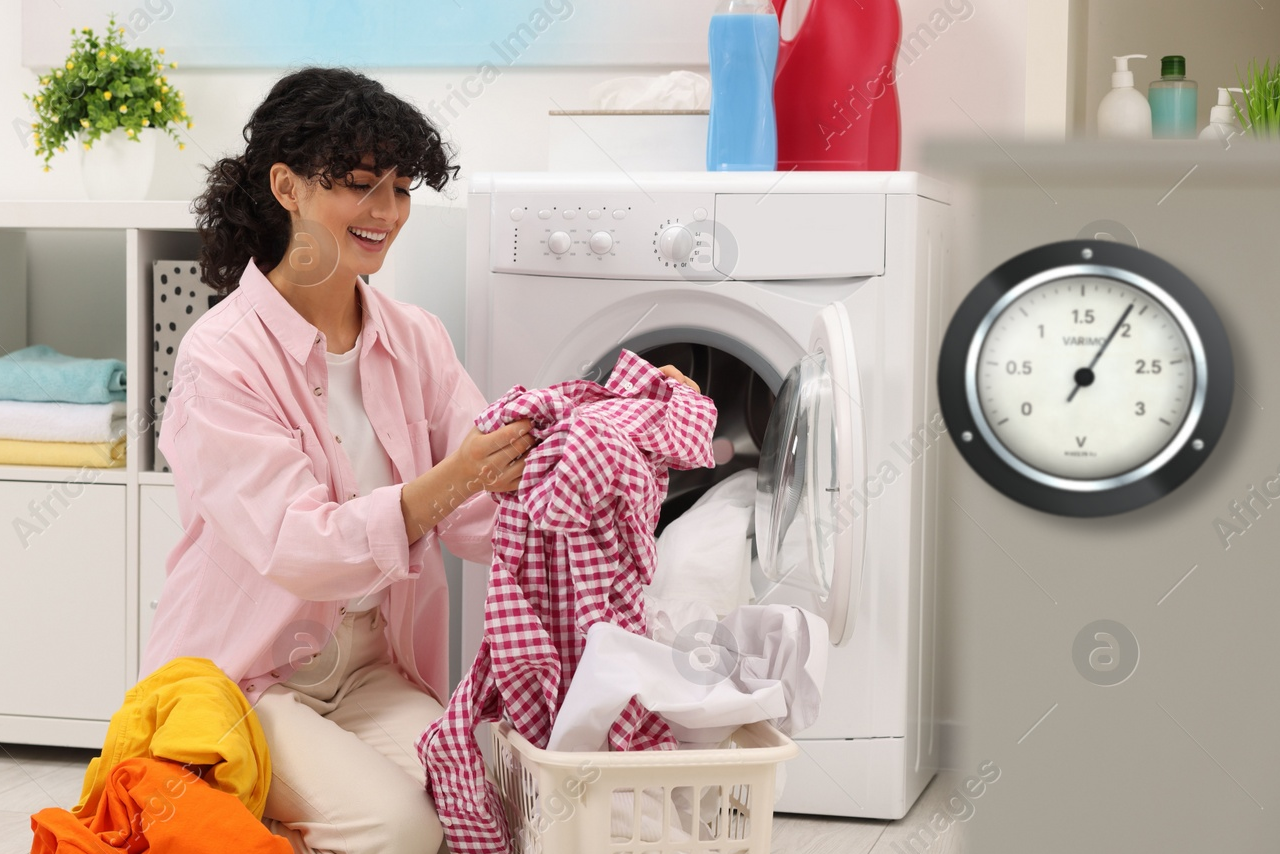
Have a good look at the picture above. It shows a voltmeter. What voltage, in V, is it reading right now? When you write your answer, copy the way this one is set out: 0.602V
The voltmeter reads 1.9V
